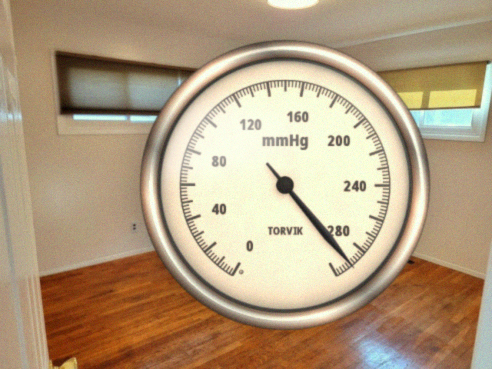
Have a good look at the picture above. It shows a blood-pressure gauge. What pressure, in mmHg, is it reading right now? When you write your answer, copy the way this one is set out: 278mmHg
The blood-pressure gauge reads 290mmHg
